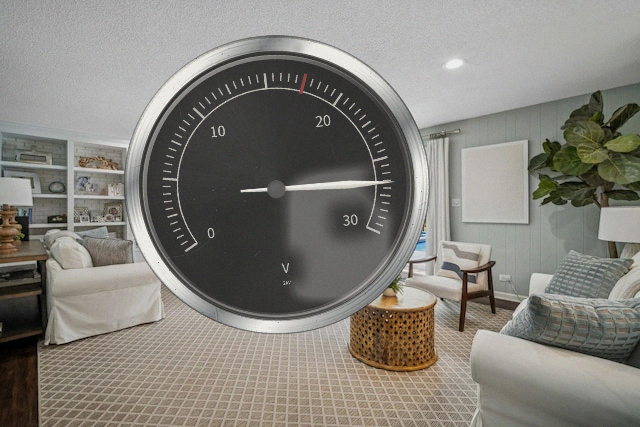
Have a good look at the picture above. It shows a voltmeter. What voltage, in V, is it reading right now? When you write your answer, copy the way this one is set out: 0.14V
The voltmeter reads 26.5V
